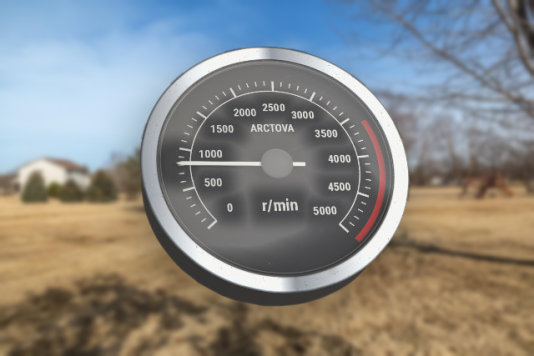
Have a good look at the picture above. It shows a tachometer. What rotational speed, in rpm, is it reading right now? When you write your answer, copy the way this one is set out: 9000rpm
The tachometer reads 800rpm
